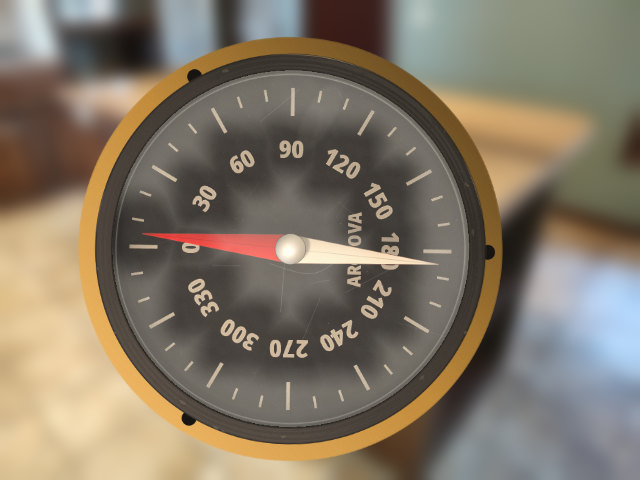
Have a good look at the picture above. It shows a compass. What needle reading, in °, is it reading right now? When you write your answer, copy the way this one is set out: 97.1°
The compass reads 5°
